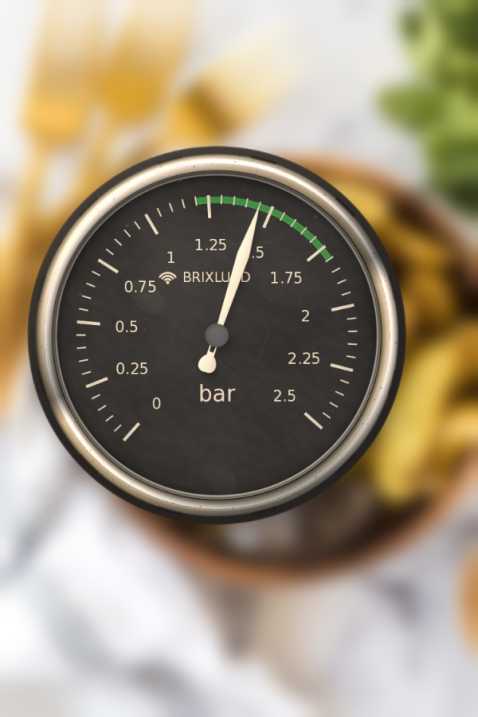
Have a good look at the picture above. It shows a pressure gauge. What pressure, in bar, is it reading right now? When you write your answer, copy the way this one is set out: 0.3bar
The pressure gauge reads 1.45bar
